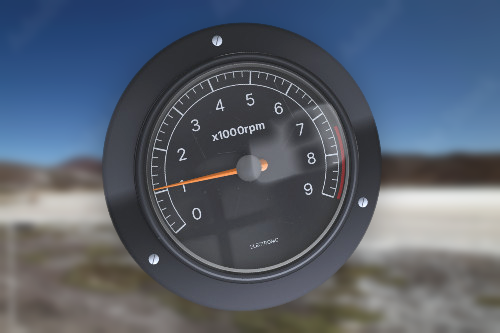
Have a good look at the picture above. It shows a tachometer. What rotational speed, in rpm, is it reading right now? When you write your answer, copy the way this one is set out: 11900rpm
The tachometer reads 1100rpm
